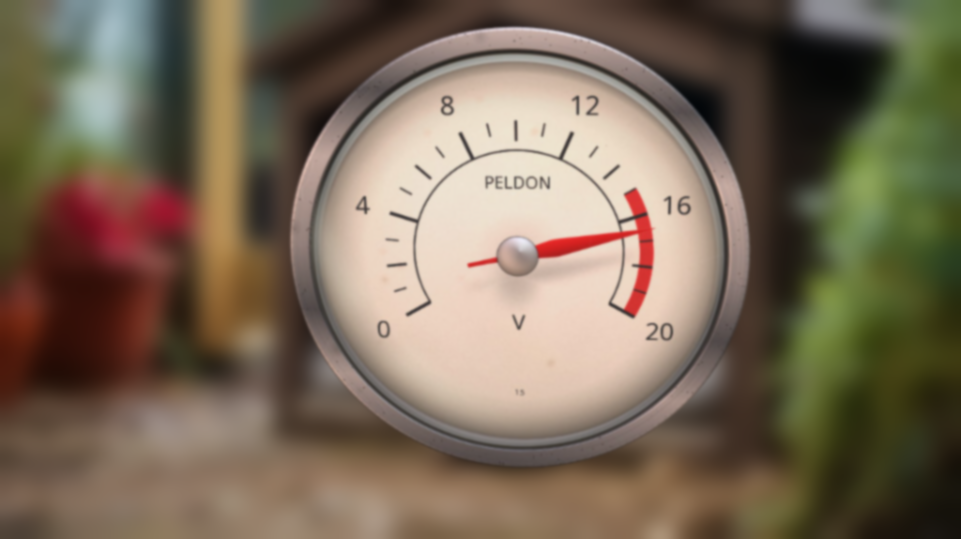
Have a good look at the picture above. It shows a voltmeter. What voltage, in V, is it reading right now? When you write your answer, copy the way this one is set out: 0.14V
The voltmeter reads 16.5V
